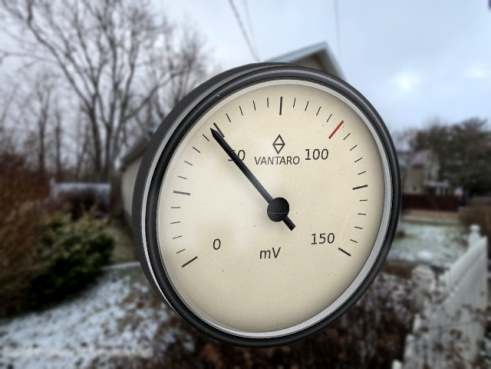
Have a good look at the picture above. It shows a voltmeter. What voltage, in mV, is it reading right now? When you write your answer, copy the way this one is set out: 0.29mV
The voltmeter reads 47.5mV
